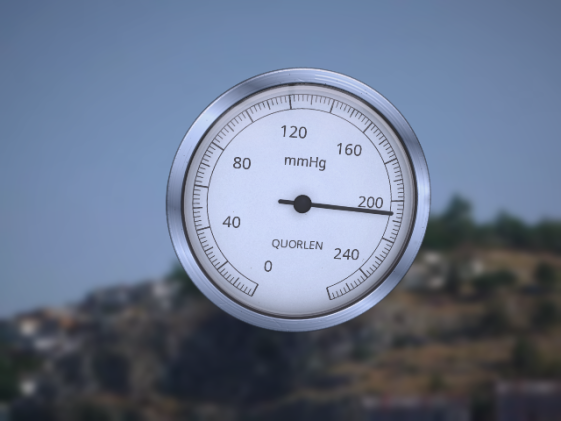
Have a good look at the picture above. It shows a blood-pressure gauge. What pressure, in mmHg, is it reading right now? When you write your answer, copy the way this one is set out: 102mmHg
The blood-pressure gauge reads 206mmHg
